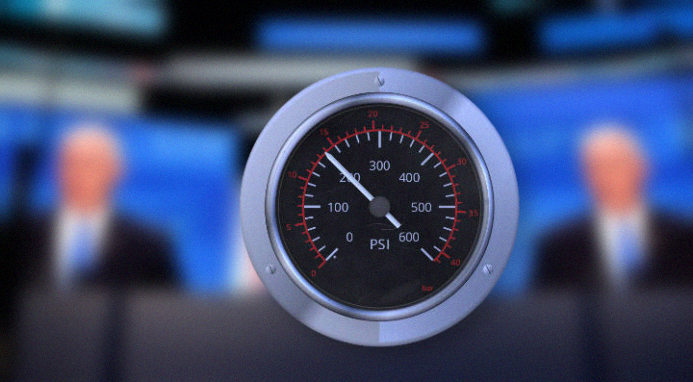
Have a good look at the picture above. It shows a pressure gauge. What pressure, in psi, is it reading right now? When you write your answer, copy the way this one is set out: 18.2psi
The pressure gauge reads 200psi
